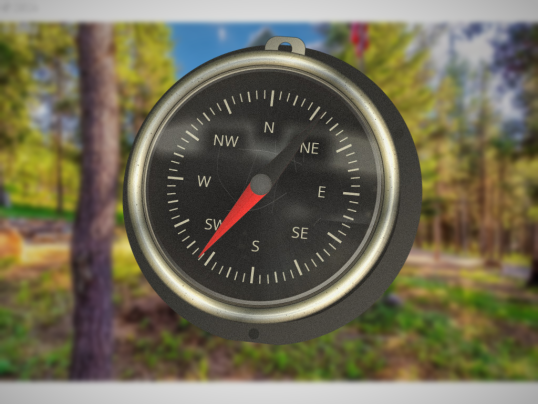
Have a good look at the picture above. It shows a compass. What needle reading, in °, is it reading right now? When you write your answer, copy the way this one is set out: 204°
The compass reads 215°
